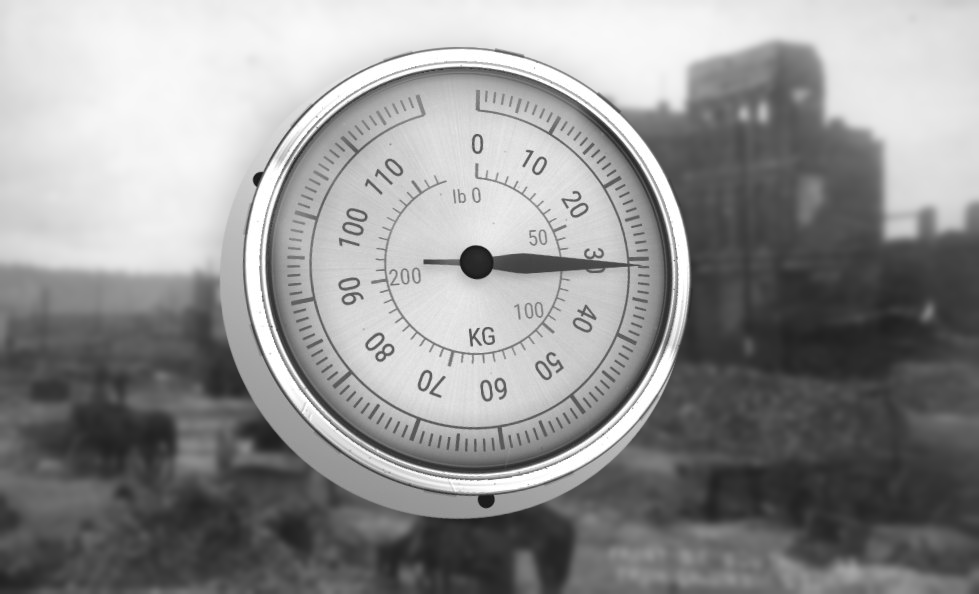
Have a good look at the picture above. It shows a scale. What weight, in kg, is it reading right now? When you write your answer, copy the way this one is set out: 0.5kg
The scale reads 31kg
